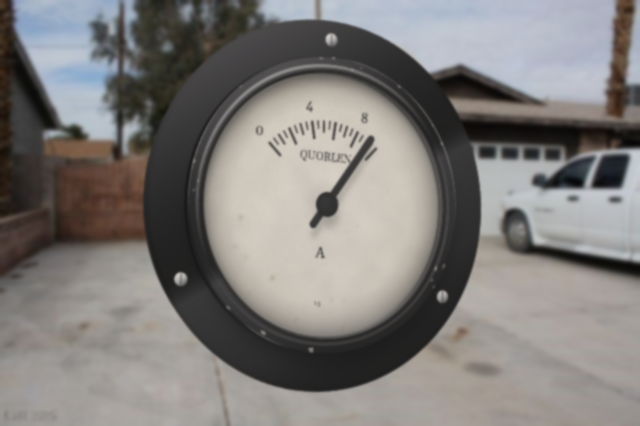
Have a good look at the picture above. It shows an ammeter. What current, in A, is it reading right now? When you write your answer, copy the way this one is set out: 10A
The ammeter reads 9A
